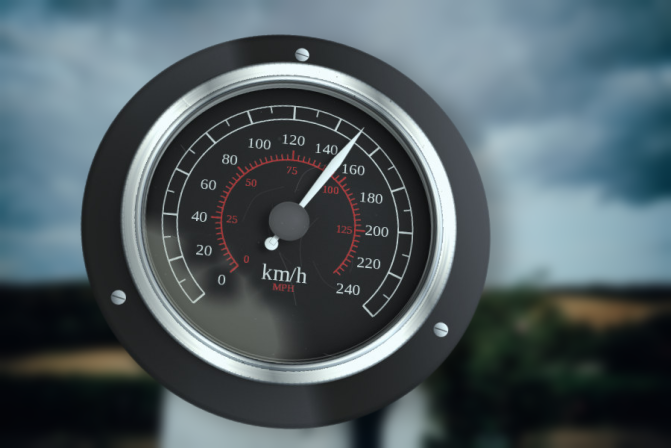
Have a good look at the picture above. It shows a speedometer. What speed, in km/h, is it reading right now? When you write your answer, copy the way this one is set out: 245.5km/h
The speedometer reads 150km/h
